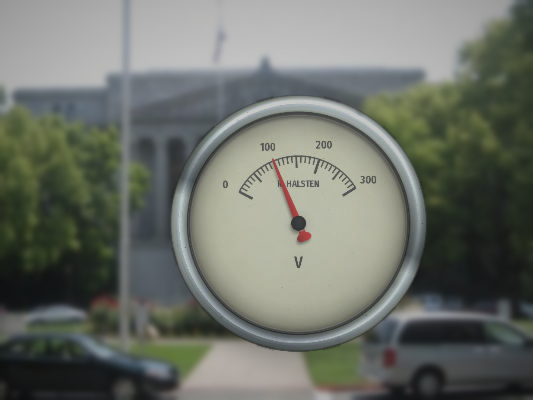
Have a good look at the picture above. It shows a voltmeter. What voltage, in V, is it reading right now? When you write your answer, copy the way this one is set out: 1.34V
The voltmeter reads 100V
